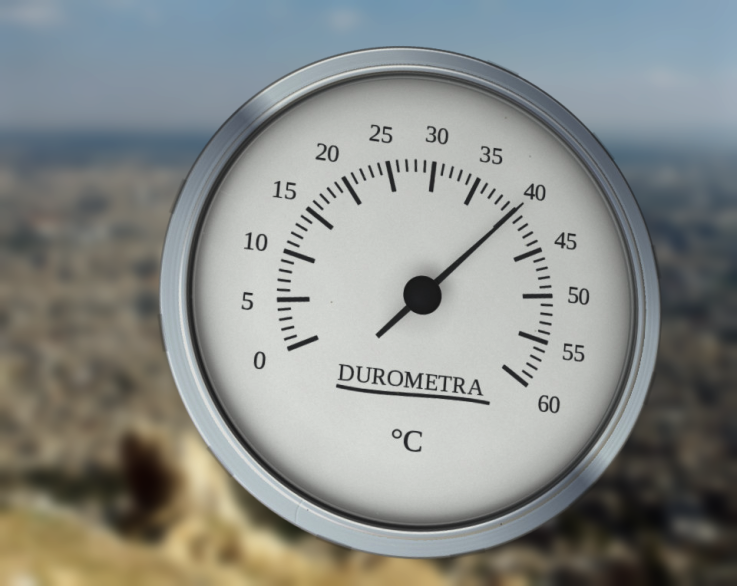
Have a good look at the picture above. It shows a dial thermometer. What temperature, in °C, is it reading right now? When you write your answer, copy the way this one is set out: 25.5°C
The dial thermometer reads 40°C
